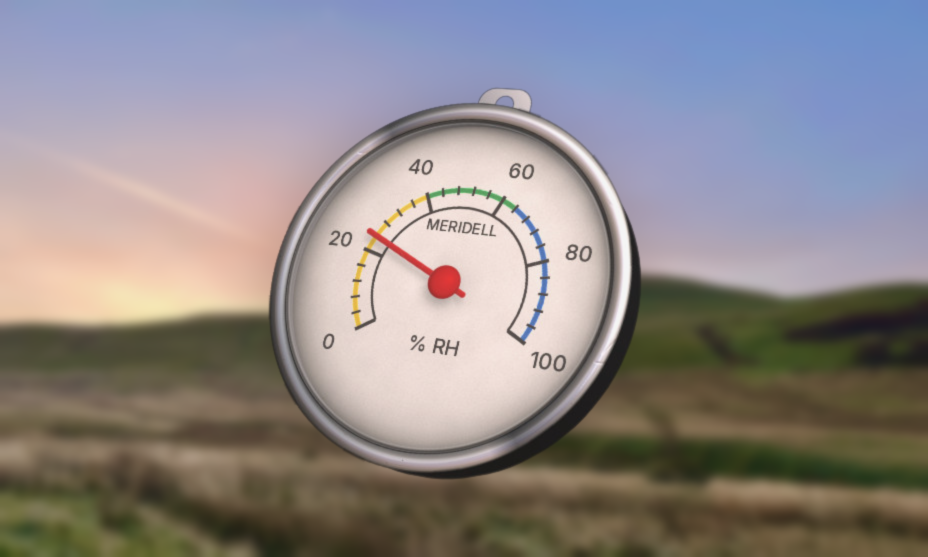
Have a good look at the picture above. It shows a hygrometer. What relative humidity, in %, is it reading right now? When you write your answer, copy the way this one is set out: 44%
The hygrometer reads 24%
